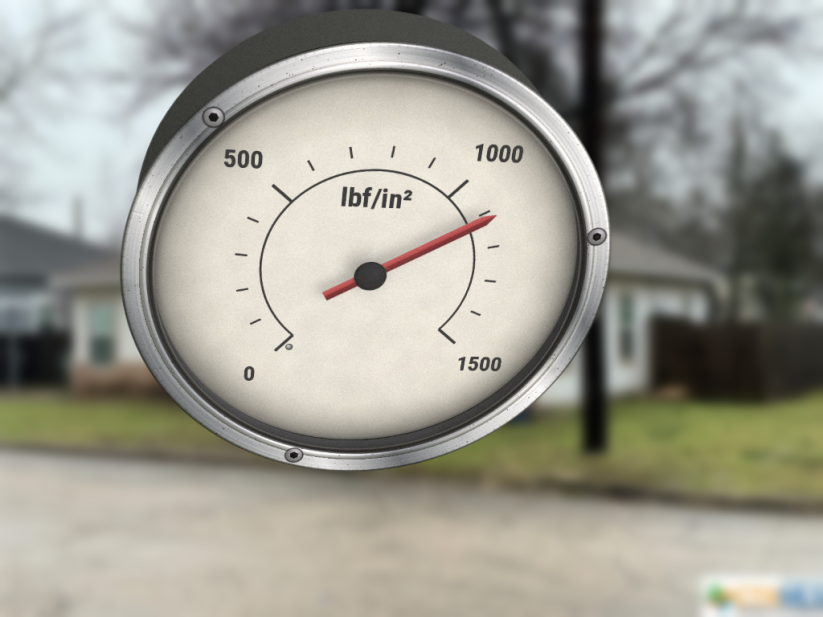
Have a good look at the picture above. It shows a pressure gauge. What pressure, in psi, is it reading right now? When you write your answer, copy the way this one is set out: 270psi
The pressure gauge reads 1100psi
